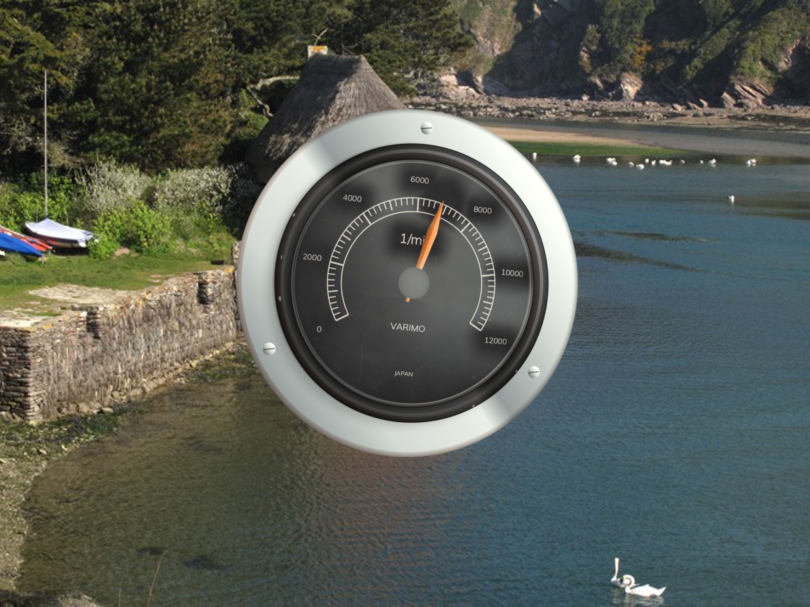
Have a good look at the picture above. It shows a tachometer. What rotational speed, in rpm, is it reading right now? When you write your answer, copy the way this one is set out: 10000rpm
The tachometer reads 6800rpm
